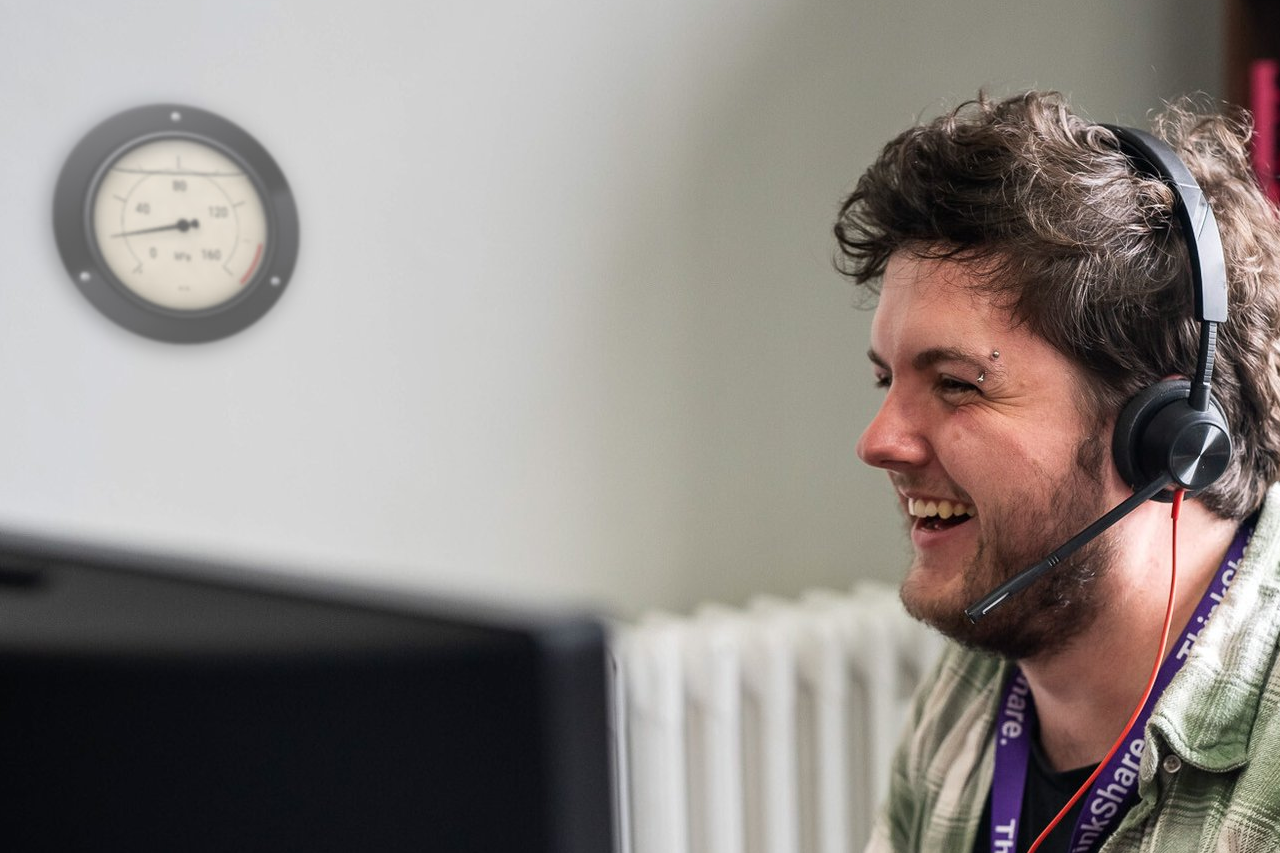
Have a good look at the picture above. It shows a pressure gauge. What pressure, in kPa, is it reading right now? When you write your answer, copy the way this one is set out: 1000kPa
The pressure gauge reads 20kPa
